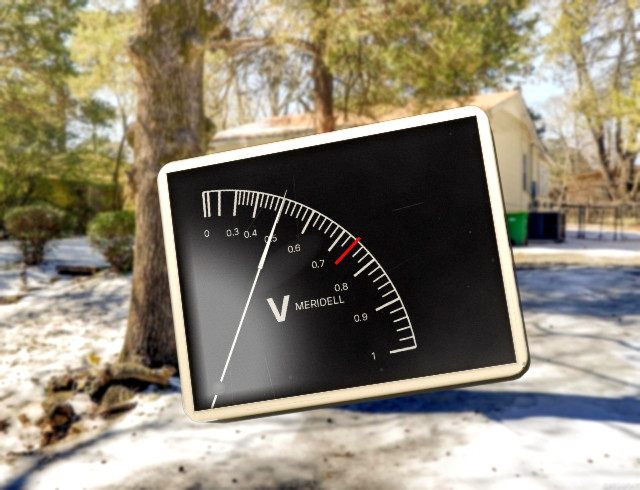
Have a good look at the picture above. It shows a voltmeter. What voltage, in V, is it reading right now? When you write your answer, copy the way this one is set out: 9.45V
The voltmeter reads 0.5V
